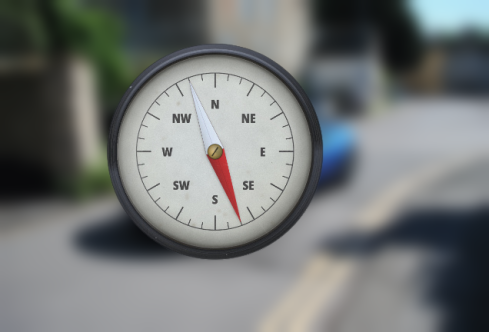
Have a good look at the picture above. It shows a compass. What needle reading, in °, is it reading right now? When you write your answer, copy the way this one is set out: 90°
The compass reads 160°
